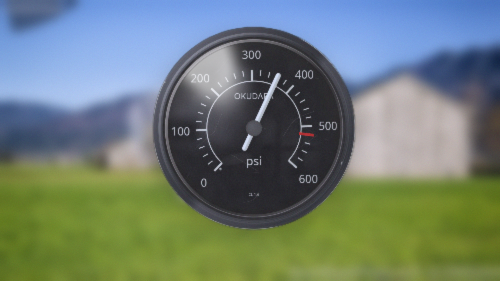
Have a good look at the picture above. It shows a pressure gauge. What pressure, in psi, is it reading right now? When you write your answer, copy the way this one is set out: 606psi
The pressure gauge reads 360psi
